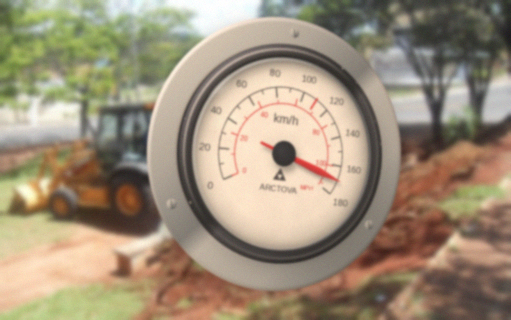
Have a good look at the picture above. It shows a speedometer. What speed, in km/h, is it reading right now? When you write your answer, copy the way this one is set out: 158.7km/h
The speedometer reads 170km/h
